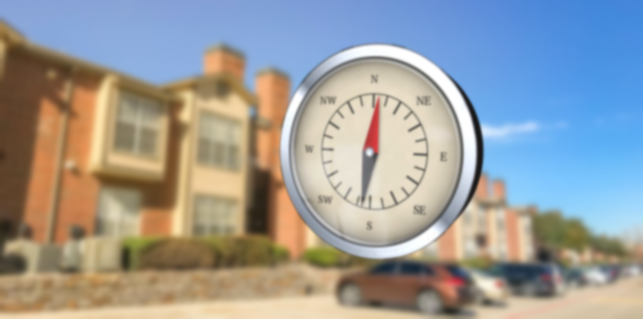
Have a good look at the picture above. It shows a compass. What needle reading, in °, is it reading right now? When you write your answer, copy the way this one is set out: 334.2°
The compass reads 7.5°
